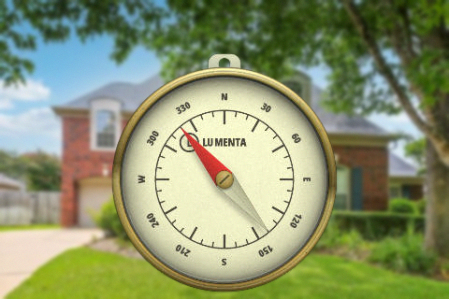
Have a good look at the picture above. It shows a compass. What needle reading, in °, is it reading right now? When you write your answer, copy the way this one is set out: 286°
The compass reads 320°
